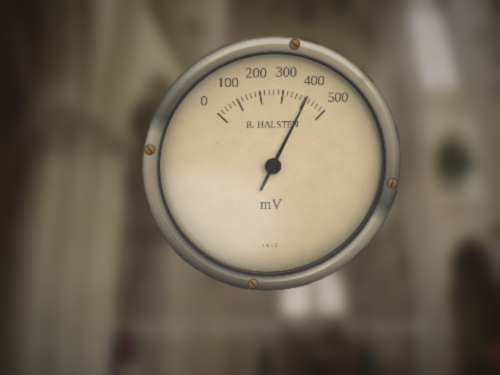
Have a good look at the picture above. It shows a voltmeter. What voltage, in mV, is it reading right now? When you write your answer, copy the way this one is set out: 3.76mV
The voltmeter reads 400mV
